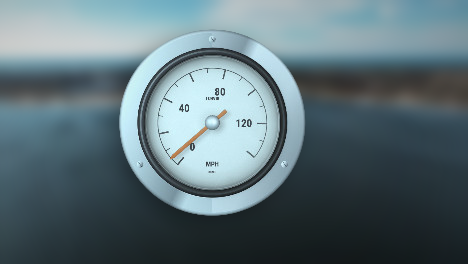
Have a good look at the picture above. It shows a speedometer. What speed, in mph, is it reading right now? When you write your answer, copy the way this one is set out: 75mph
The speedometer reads 5mph
